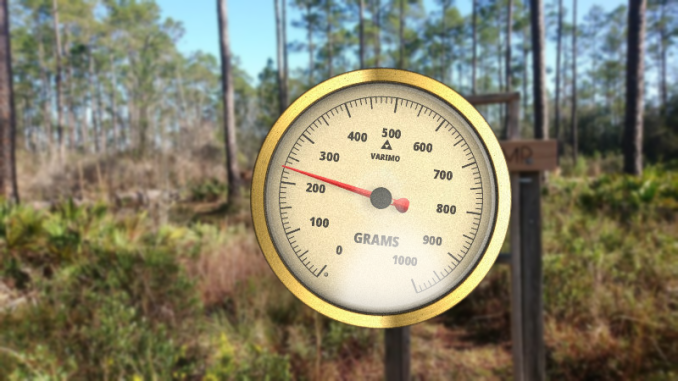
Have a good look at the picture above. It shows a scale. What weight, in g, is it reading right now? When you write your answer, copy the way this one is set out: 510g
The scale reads 230g
